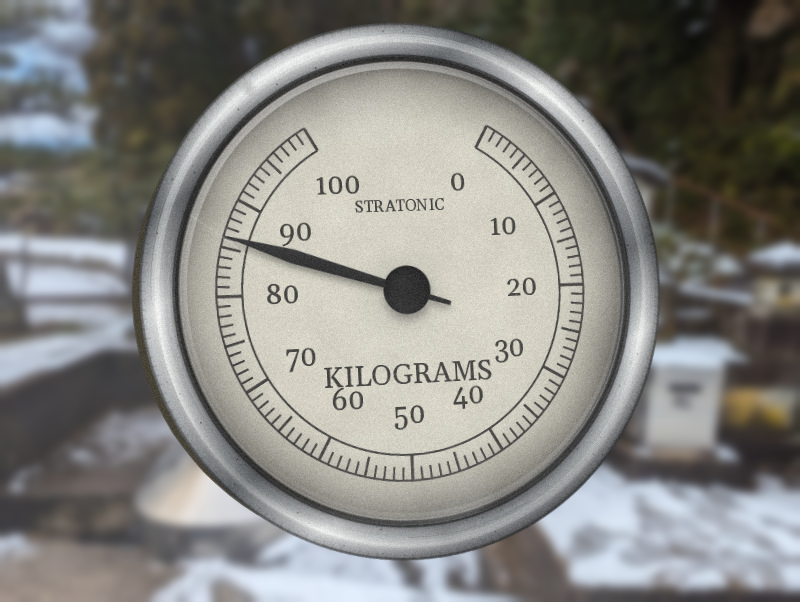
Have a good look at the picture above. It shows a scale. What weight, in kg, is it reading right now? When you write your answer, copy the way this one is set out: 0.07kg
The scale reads 86kg
